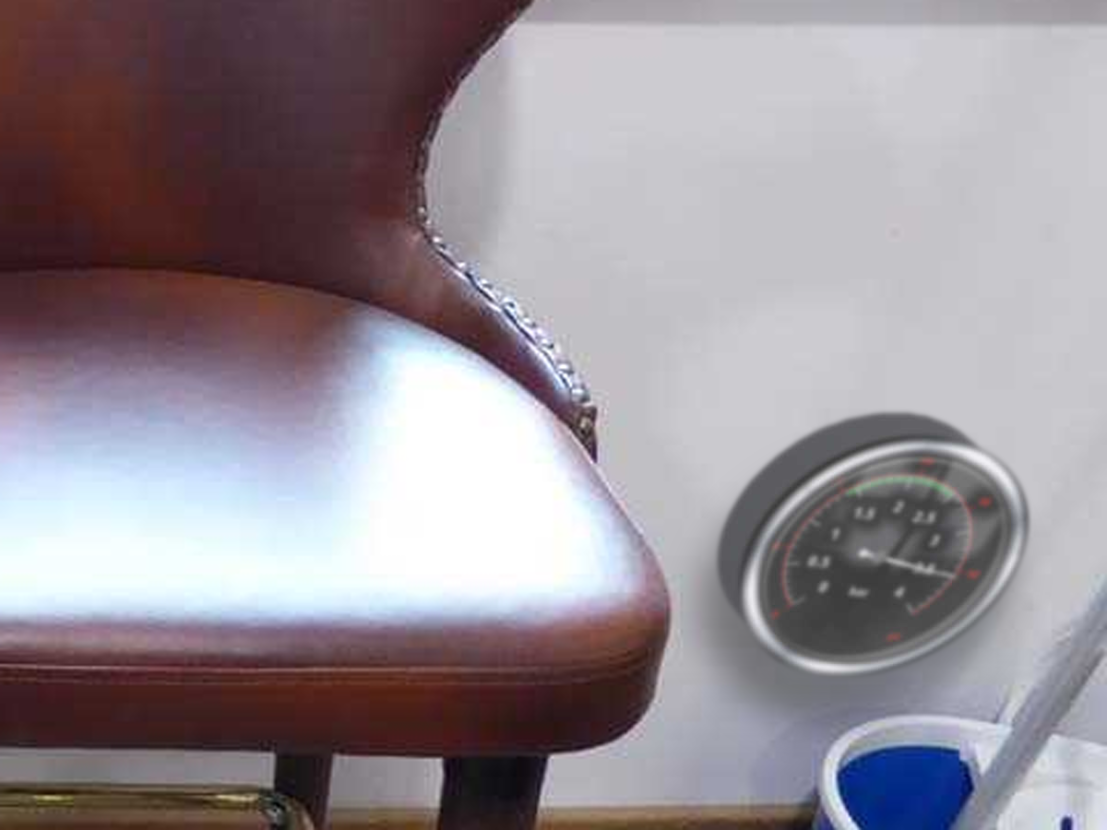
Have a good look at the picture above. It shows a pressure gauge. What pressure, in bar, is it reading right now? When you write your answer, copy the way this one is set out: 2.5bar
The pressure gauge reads 3.5bar
